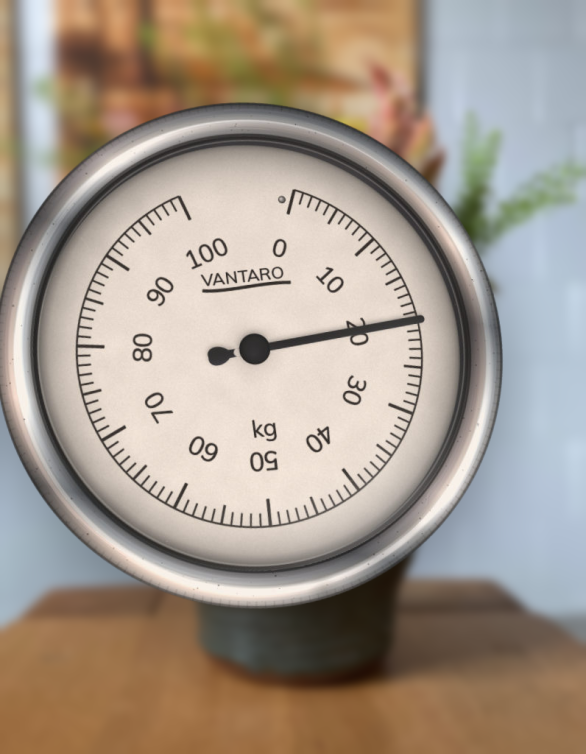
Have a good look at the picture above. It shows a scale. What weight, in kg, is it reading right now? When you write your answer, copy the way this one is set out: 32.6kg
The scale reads 20kg
